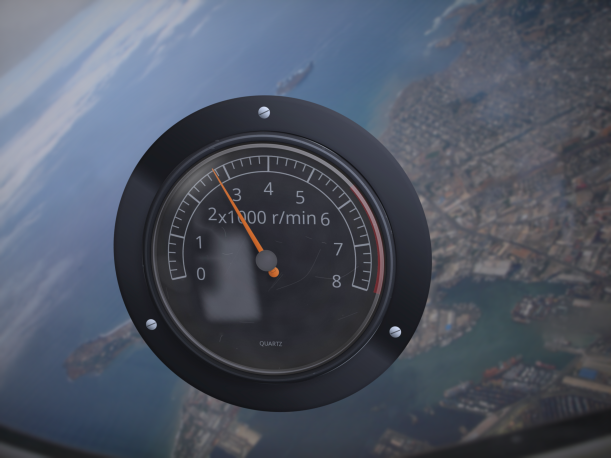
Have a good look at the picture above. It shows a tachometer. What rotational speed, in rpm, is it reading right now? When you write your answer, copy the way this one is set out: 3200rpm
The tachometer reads 2800rpm
